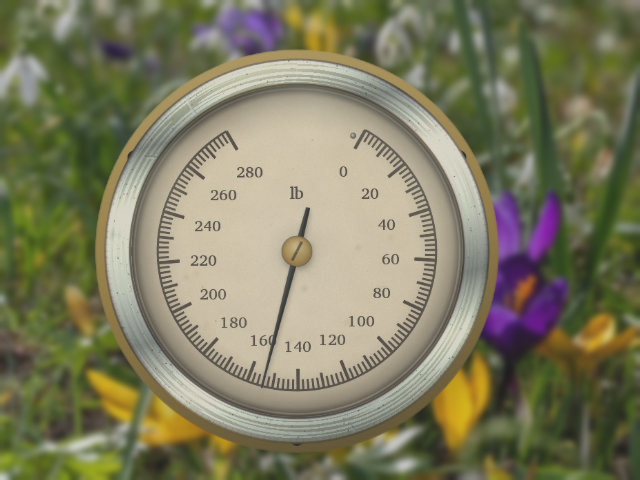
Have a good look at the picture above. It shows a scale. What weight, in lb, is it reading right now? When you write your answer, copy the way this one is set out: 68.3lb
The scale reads 154lb
